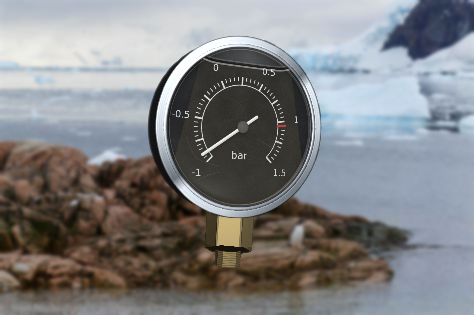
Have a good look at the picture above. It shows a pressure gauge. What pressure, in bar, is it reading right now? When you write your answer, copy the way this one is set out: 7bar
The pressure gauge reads -0.9bar
